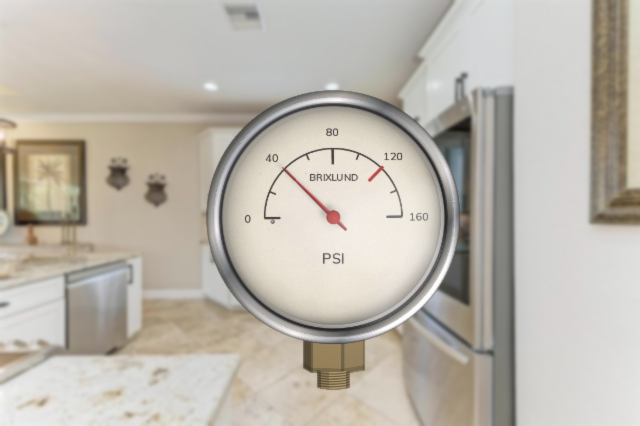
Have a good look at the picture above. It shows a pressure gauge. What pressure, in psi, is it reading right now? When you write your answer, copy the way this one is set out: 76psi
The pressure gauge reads 40psi
